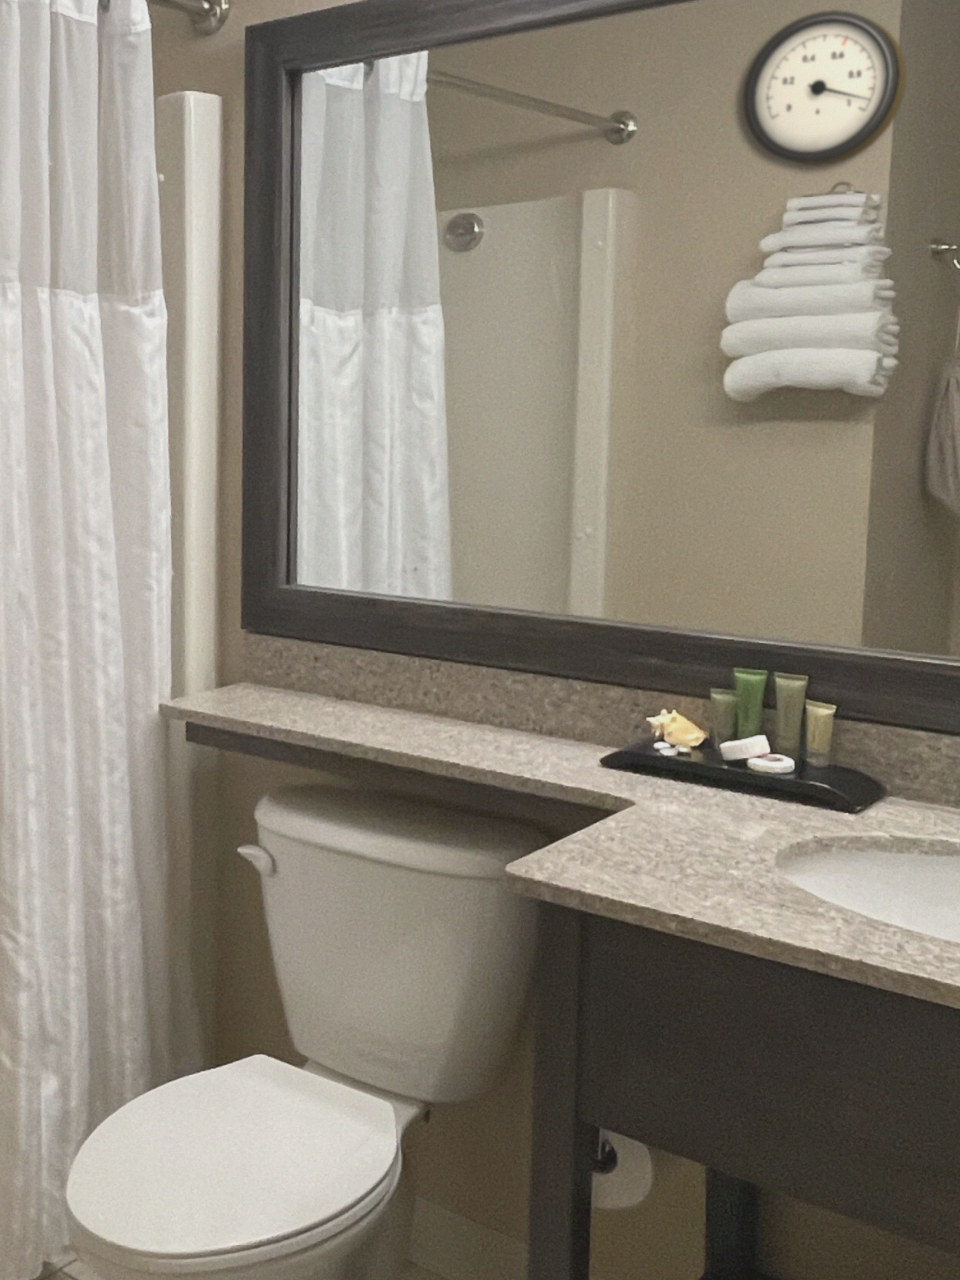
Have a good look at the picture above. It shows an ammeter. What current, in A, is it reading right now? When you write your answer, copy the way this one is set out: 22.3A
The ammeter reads 0.95A
